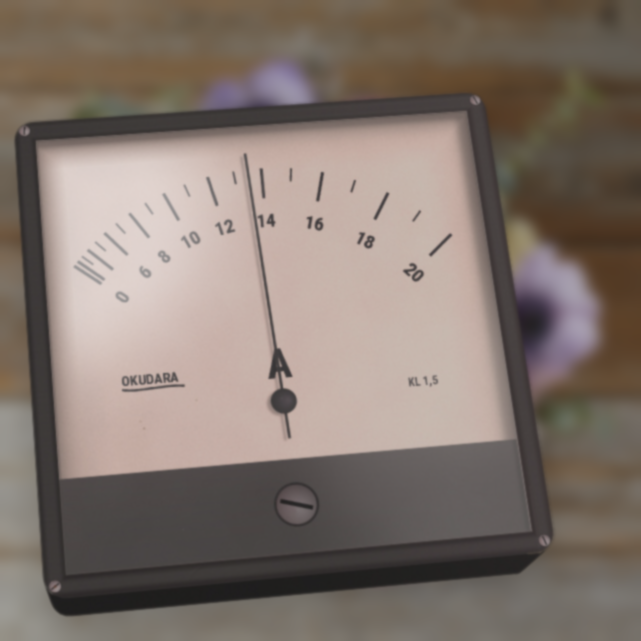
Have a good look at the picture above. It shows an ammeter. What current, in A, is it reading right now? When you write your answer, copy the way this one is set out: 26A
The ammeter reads 13.5A
